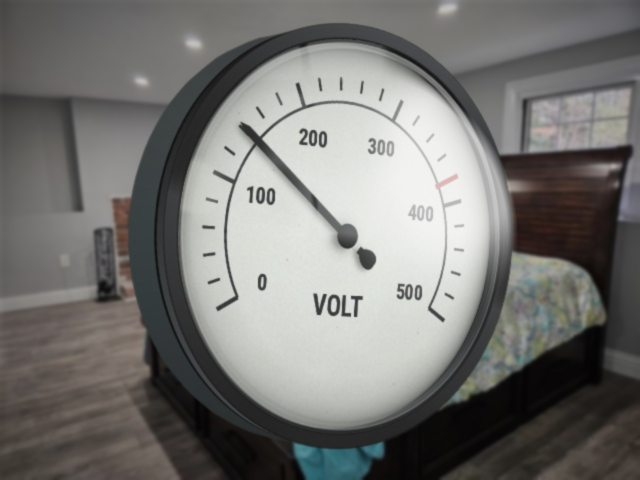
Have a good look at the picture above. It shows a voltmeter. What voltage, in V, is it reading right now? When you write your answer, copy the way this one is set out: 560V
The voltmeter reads 140V
